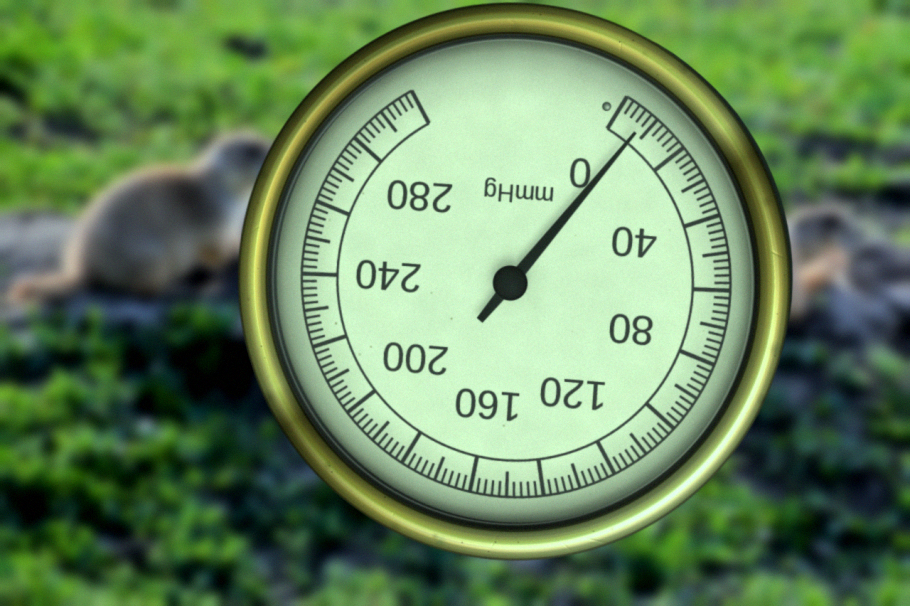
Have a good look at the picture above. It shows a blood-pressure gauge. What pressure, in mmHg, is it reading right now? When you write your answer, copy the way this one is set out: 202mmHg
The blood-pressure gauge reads 8mmHg
